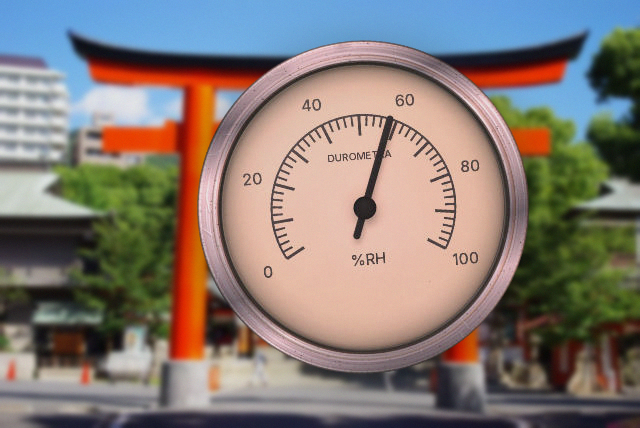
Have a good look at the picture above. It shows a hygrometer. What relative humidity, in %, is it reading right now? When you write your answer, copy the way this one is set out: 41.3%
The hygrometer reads 58%
